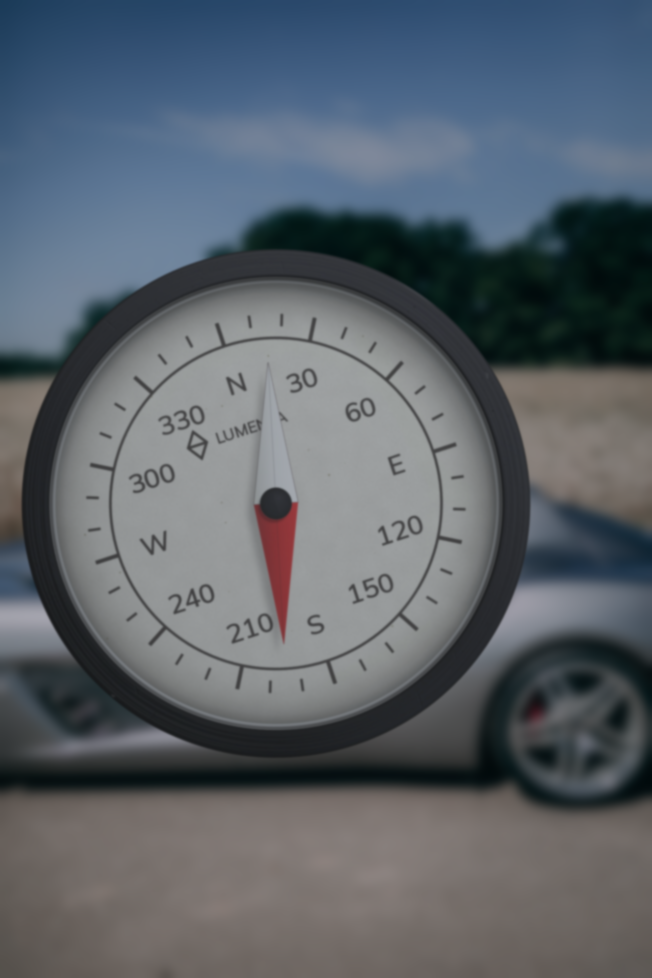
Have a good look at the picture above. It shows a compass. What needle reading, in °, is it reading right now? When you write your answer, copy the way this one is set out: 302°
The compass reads 195°
